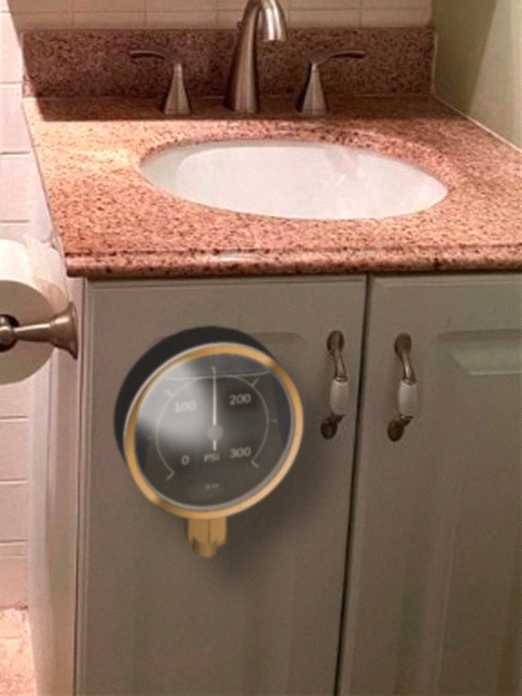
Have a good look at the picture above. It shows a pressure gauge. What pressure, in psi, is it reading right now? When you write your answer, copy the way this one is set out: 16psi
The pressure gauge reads 150psi
